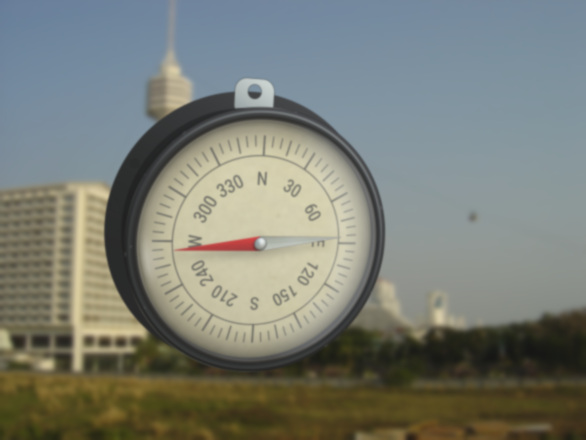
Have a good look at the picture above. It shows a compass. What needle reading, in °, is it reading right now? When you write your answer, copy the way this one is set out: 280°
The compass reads 265°
